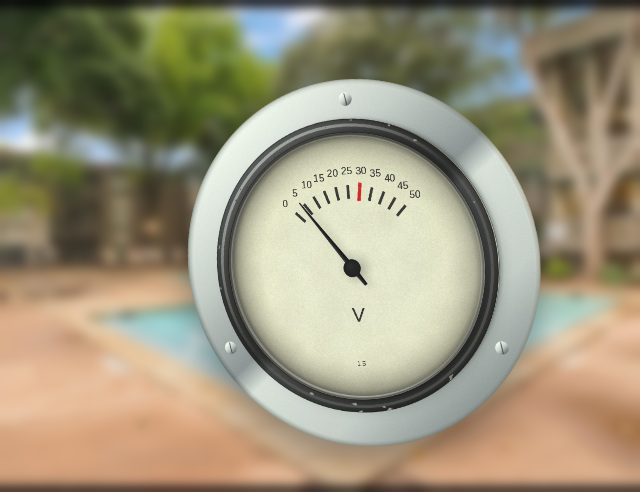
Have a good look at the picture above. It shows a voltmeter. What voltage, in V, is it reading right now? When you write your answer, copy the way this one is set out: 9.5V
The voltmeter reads 5V
